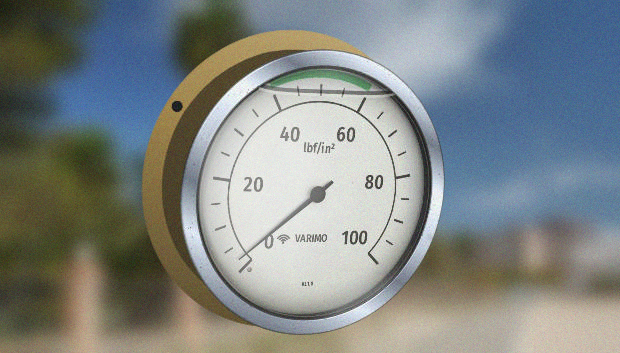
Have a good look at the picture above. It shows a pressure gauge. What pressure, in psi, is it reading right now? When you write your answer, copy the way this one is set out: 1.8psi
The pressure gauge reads 2.5psi
